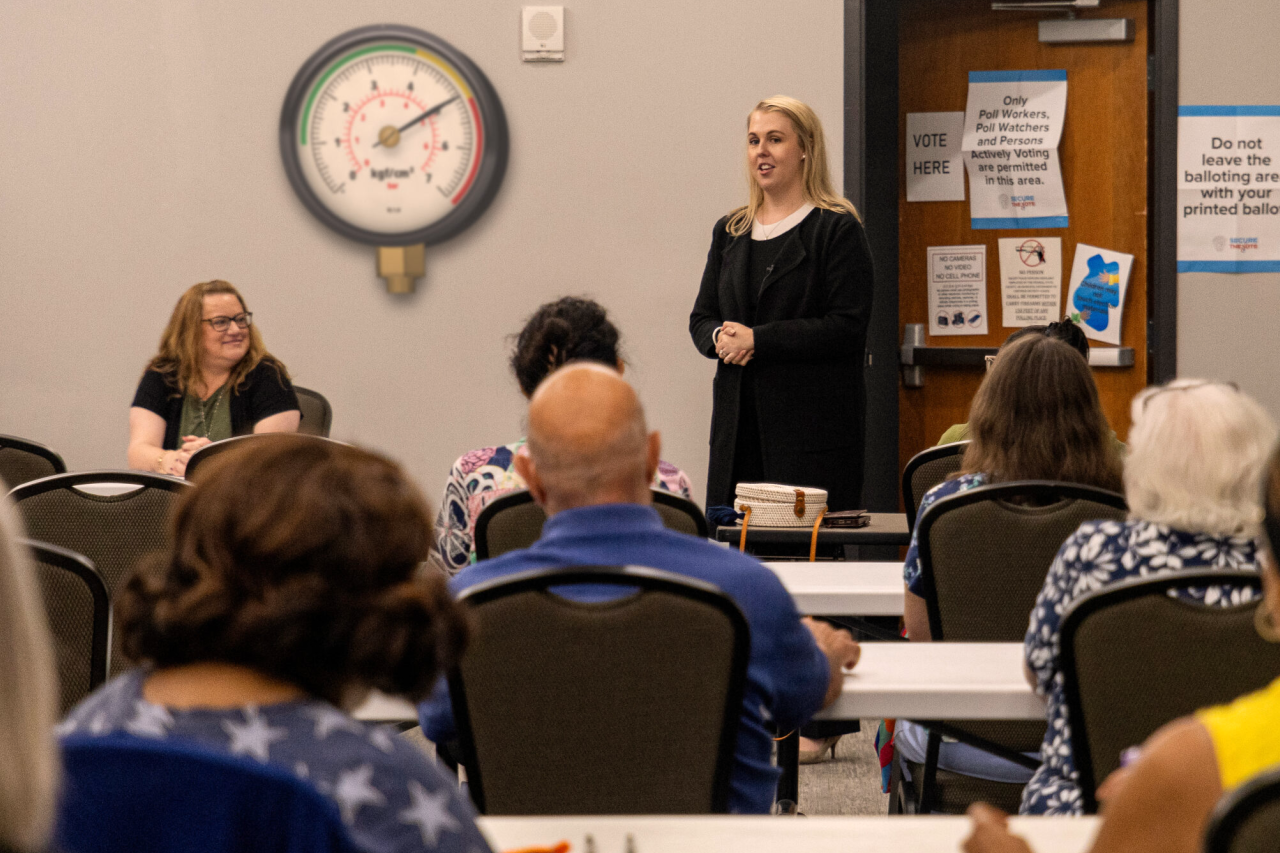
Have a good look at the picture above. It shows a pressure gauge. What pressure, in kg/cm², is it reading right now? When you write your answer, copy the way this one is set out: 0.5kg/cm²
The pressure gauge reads 5kg/cm²
